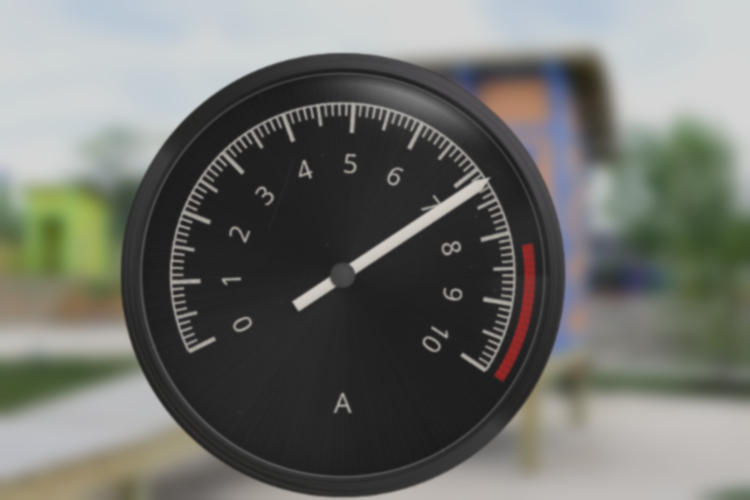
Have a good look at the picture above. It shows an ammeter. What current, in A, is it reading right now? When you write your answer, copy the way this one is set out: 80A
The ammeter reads 7.2A
